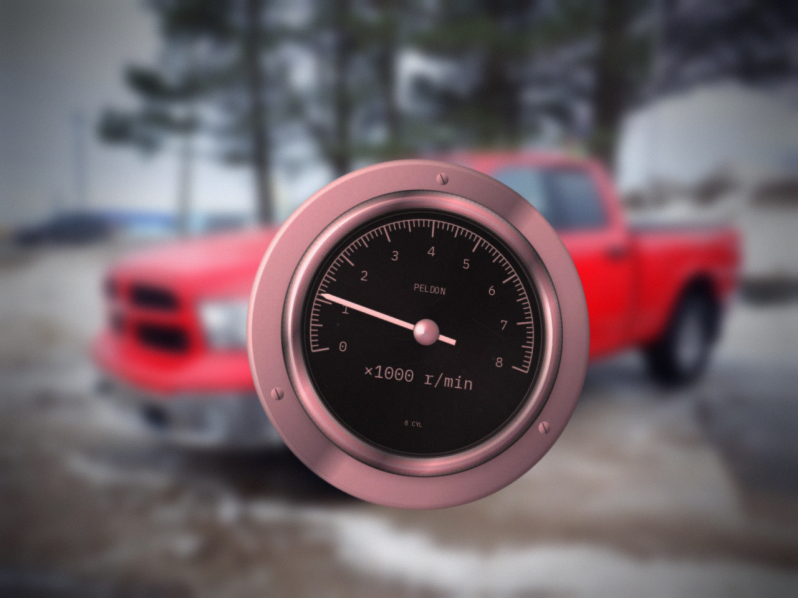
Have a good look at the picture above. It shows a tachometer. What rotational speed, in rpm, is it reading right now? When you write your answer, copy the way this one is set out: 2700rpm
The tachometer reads 1100rpm
